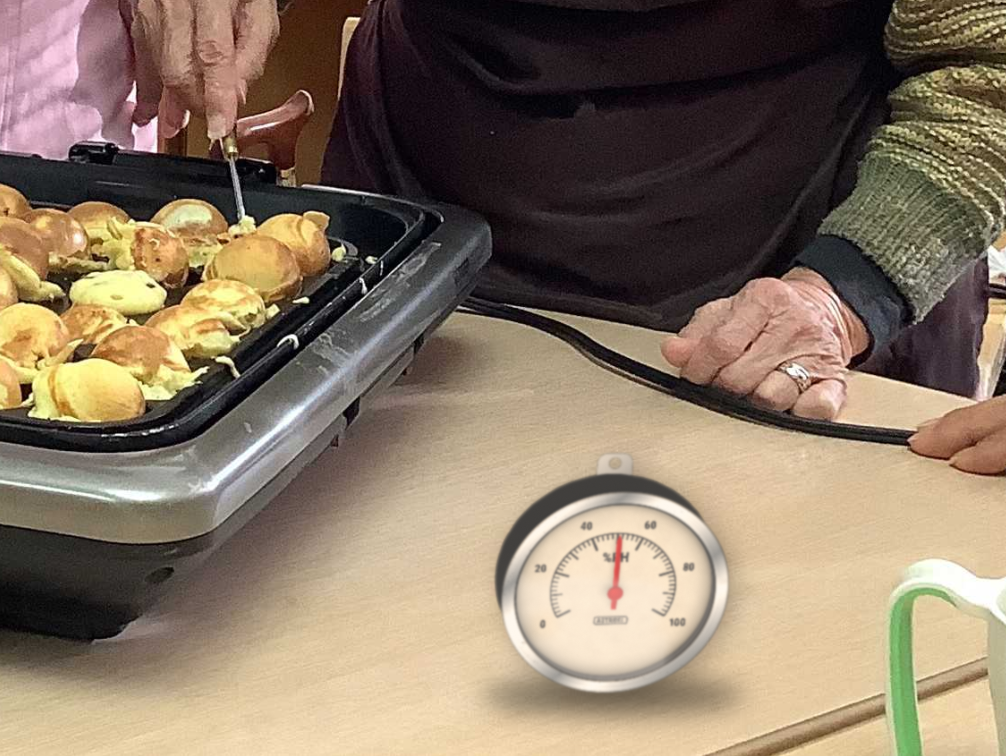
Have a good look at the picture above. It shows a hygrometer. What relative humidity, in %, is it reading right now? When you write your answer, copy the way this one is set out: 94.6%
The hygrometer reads 50%
